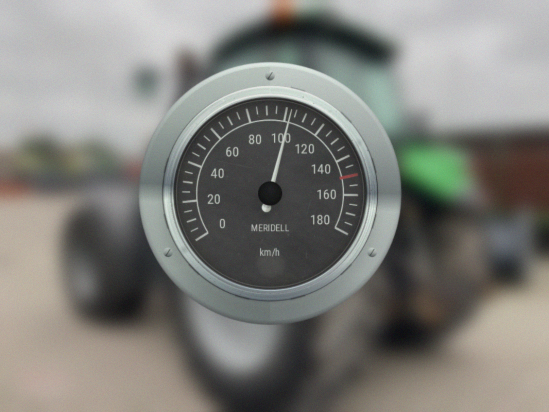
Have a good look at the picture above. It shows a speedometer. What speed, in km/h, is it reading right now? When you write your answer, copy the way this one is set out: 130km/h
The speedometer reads 102.5km/h
